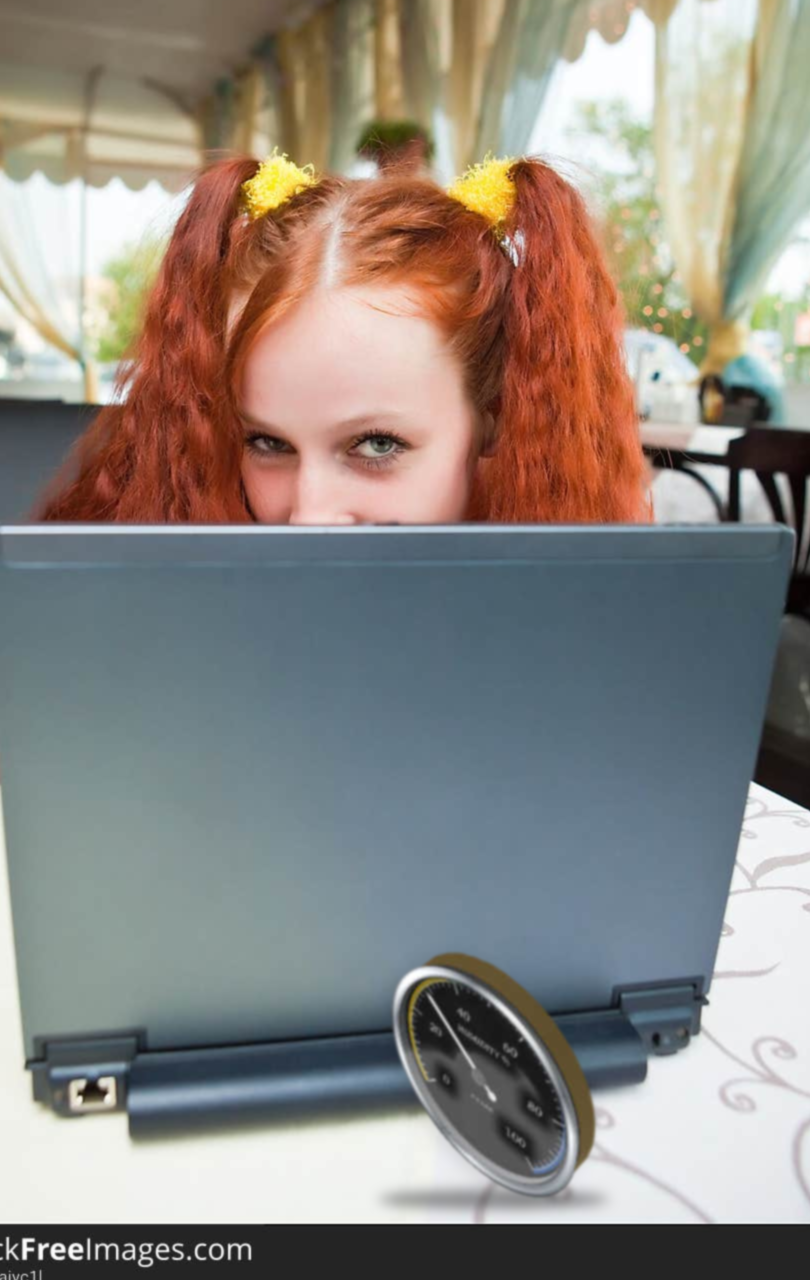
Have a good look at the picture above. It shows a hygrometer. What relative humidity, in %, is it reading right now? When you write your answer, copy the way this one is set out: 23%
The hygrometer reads 30%
